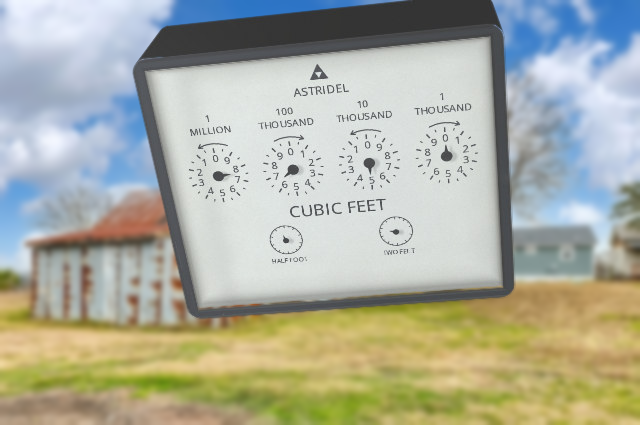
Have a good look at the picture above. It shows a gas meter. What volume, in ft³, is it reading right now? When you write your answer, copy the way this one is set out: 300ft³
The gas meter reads 765000ft³
